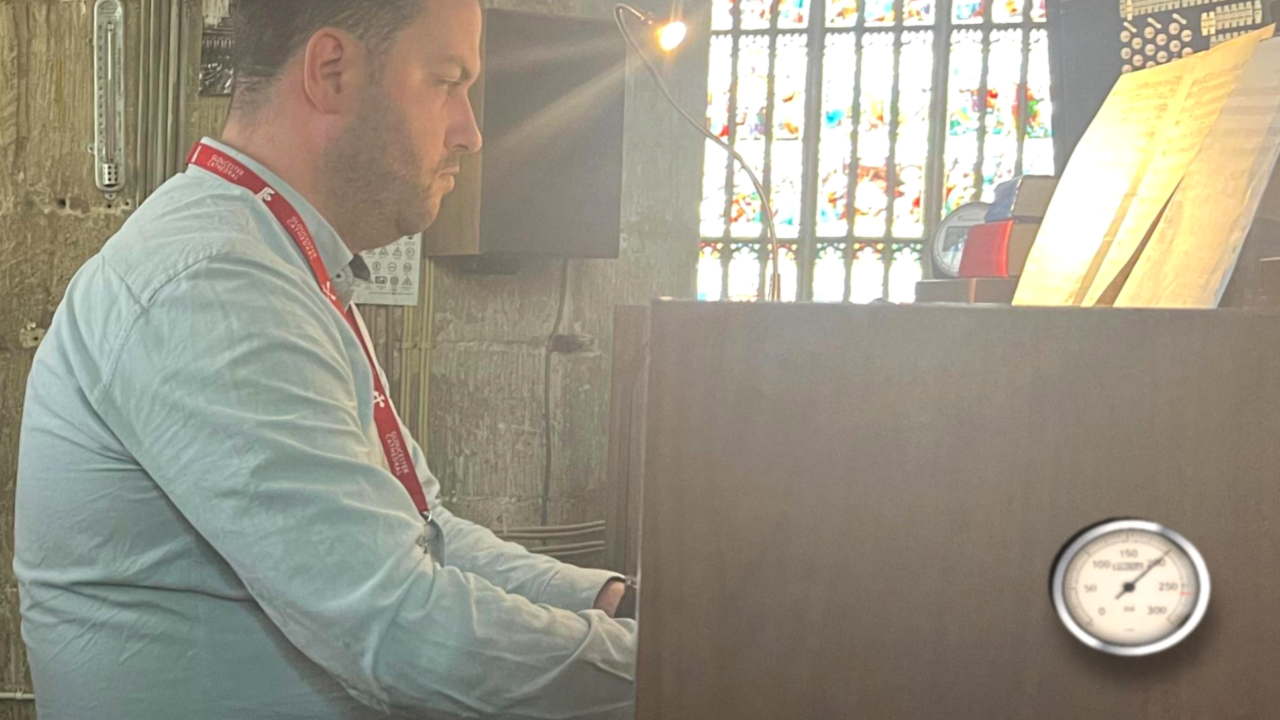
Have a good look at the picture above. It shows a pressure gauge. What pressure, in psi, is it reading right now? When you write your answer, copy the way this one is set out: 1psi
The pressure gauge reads 200psi
